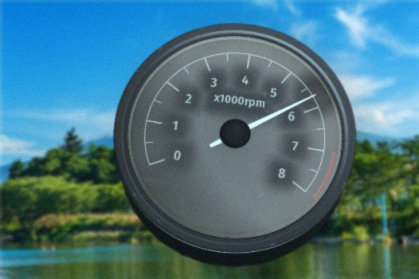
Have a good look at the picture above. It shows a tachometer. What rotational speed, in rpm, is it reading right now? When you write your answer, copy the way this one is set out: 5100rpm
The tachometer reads 5750rpm
